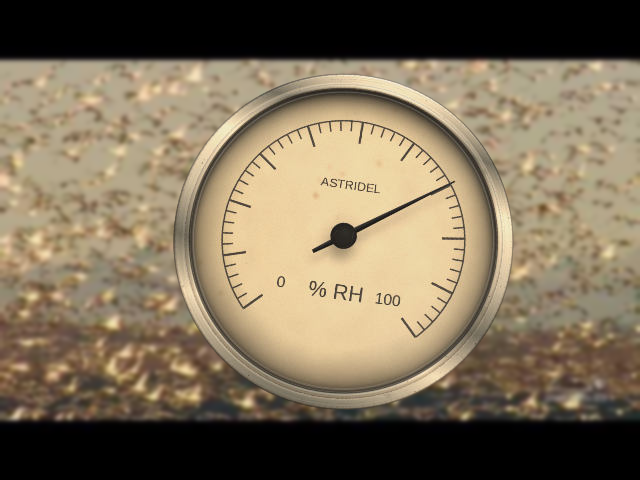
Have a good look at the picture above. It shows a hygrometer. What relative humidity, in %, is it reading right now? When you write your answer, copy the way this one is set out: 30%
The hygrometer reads 70%
